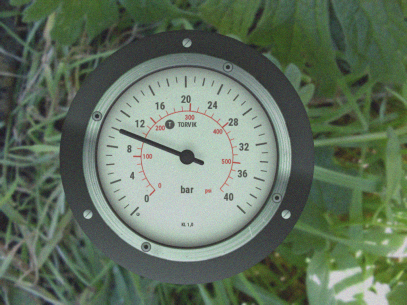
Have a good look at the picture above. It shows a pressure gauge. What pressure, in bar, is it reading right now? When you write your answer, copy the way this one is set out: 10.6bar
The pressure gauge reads 10bar
